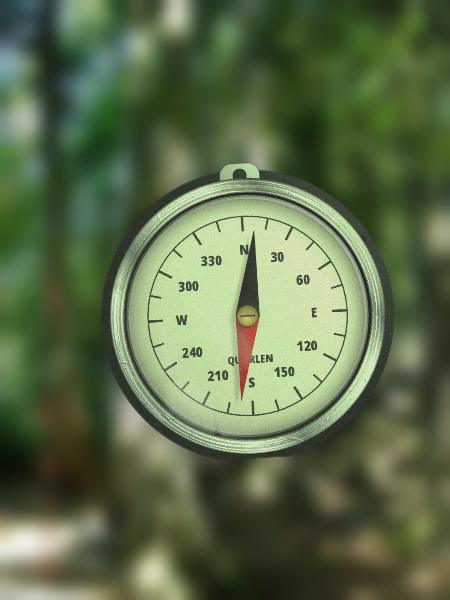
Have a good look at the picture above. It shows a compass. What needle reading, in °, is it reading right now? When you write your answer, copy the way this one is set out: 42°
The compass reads 187.5°
